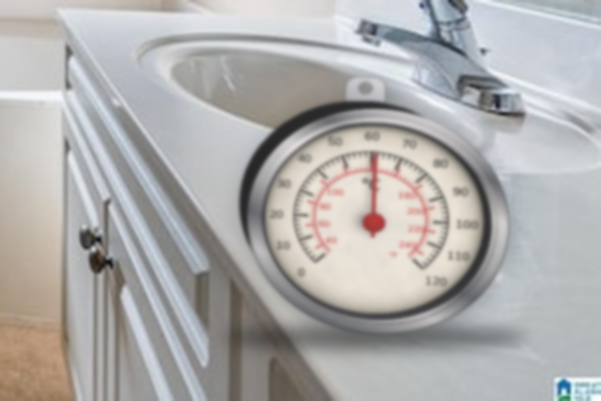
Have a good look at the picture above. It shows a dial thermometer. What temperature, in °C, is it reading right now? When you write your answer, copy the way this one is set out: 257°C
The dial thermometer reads 60°C
